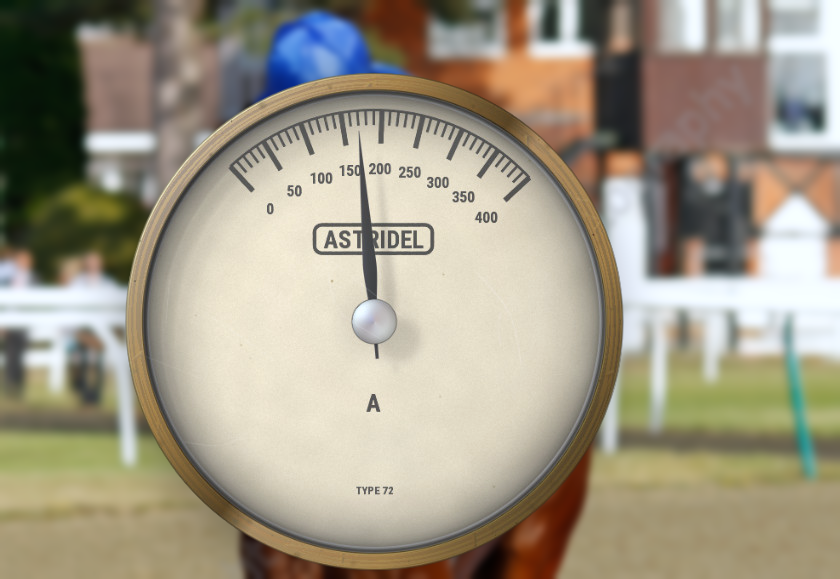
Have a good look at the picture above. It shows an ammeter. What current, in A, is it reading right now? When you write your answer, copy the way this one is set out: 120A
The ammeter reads 170A
